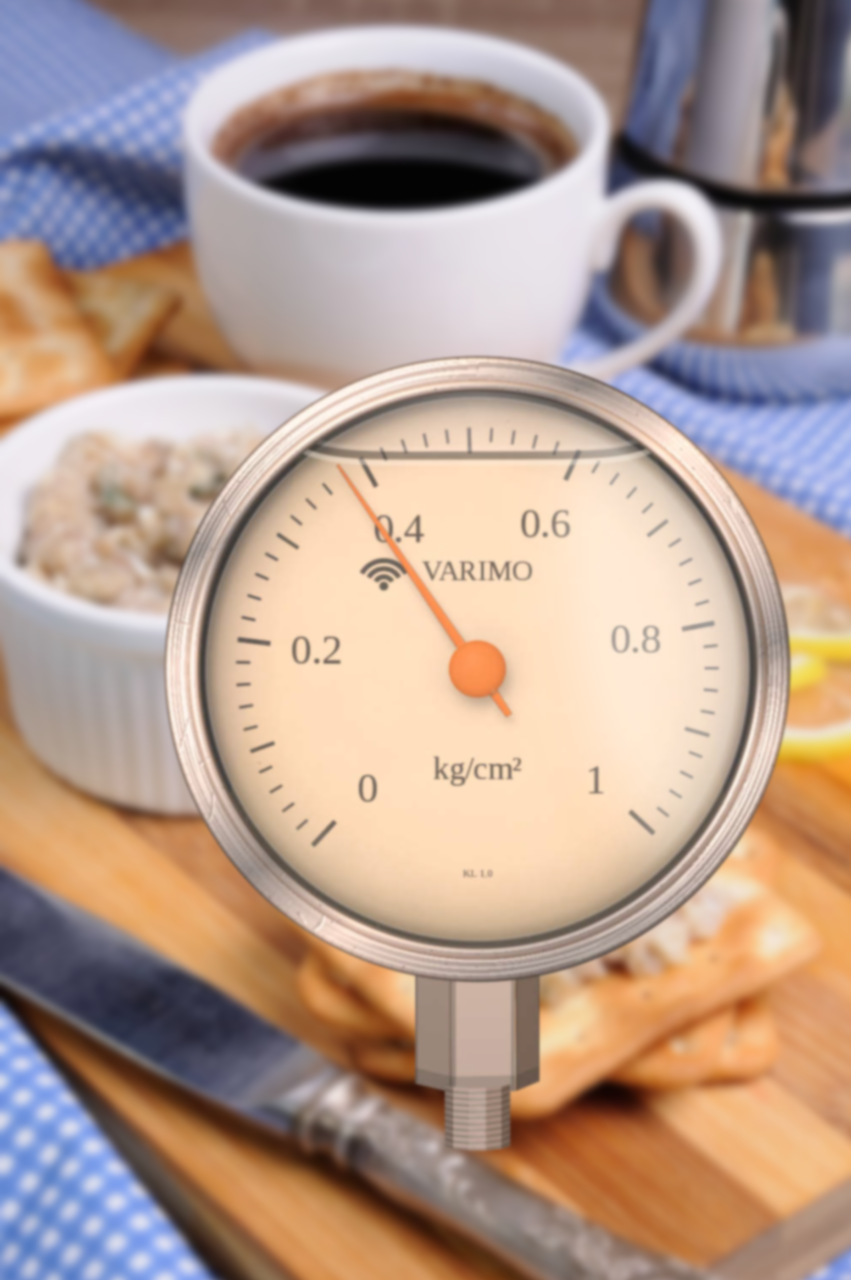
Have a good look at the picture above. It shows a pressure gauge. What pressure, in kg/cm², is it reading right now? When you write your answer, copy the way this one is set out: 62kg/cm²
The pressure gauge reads 0.38kg/cm²
